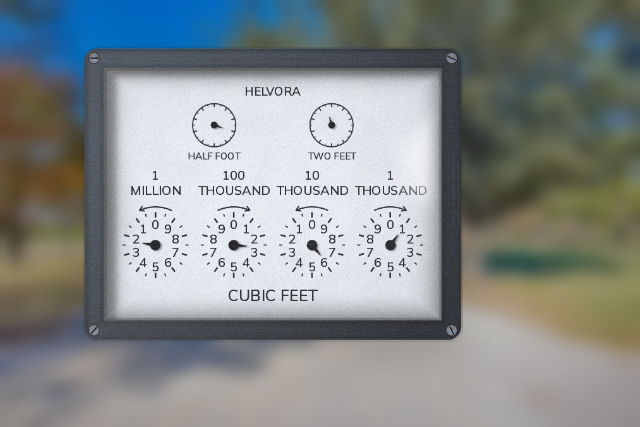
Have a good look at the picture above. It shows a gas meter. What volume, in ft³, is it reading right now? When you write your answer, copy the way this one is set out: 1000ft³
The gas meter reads 226100ft³
